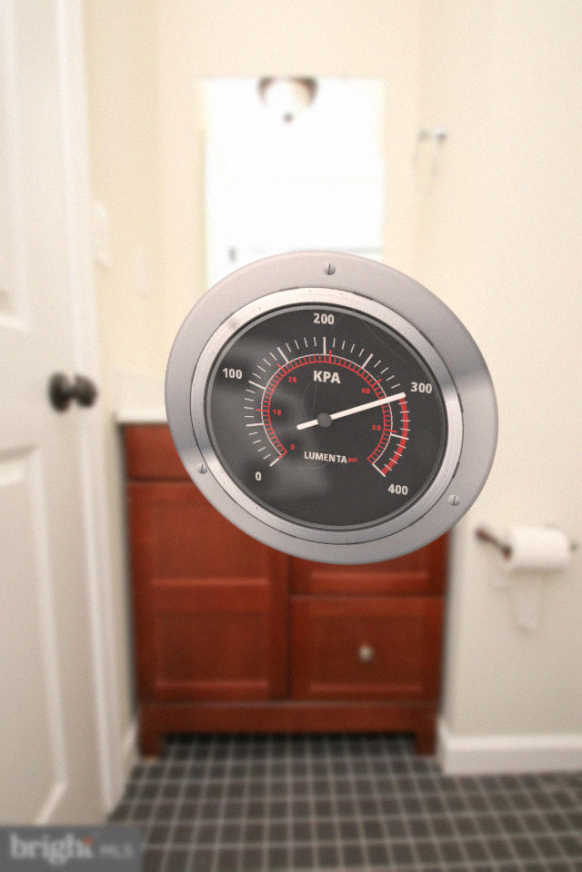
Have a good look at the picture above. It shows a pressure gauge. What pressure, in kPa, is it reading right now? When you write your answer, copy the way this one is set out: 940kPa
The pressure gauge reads 300kPa
